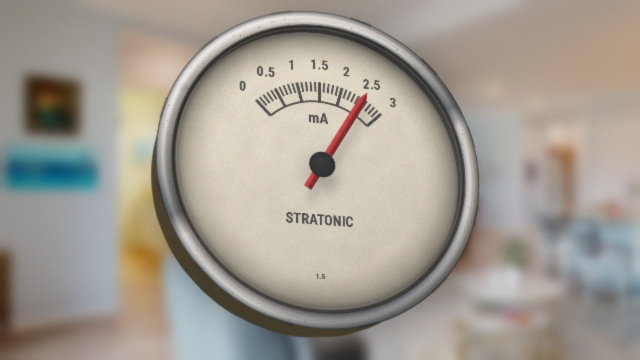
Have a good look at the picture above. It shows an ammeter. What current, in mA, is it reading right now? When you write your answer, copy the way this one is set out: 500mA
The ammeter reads 2.5mA
